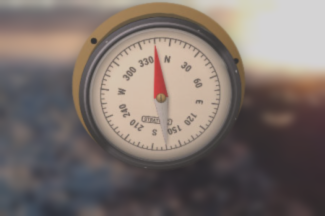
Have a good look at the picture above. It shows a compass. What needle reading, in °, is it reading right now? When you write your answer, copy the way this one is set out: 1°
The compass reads 345°
